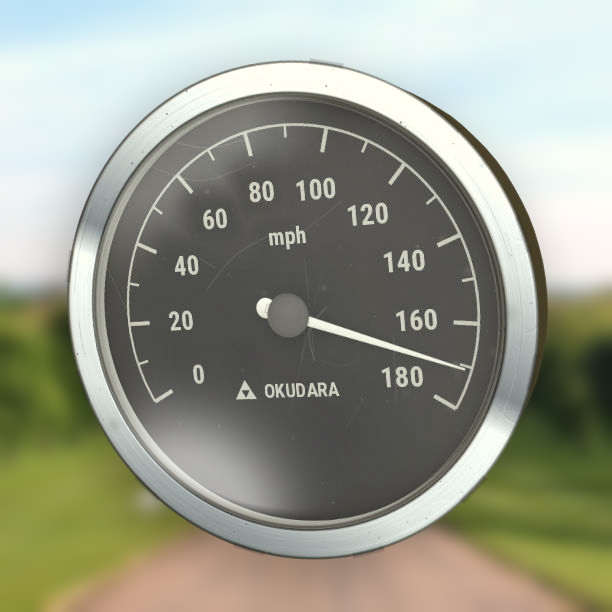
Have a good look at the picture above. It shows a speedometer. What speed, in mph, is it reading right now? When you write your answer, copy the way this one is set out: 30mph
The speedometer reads 170mph
